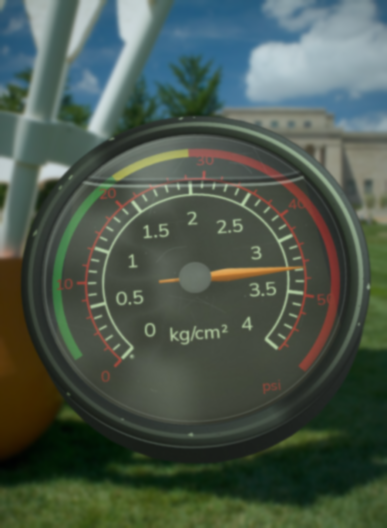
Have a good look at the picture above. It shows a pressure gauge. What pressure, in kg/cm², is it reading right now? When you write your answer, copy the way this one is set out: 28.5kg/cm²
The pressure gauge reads 3.3kg/cm²
